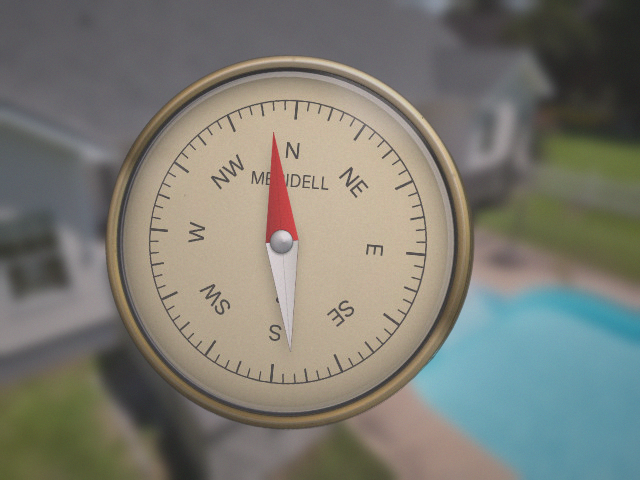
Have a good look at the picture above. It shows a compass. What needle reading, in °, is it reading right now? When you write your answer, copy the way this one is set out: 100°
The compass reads 350°
